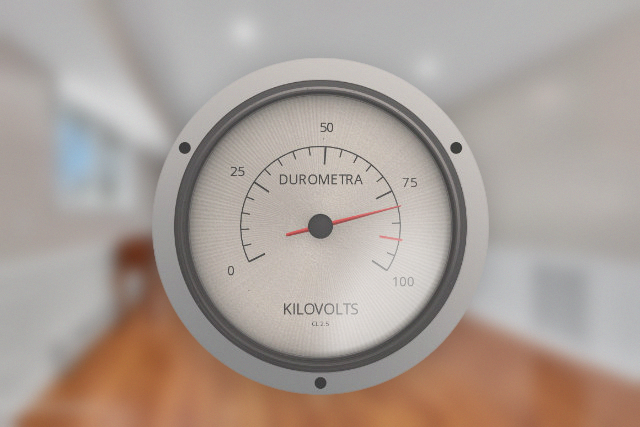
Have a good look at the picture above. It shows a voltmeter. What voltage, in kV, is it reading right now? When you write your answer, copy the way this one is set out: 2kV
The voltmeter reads 80kV
